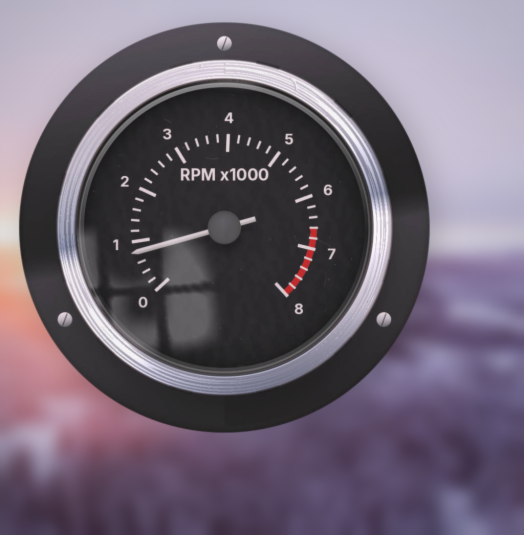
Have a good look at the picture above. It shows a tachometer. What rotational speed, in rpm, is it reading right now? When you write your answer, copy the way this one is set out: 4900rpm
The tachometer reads 800rpm
